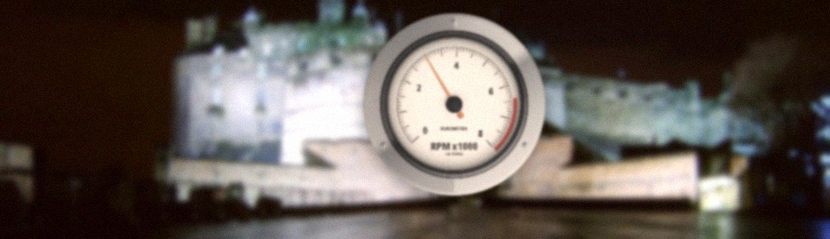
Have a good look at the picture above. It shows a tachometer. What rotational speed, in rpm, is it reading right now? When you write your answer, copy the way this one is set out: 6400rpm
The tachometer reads 3000rpm
